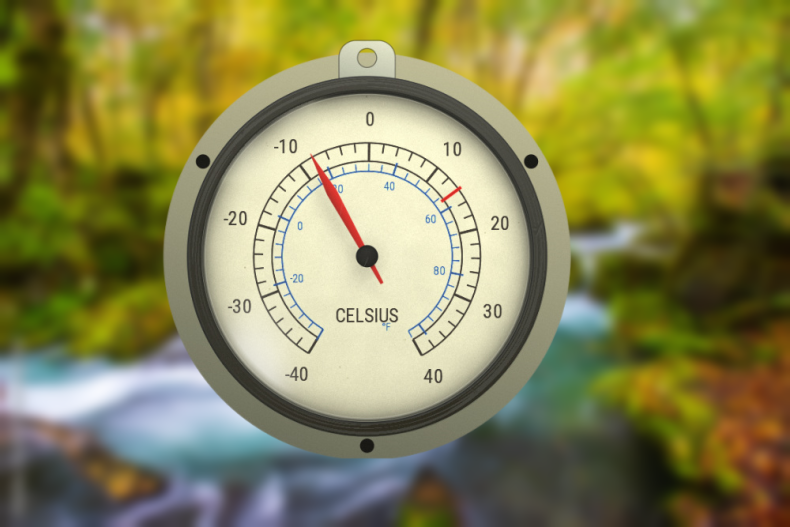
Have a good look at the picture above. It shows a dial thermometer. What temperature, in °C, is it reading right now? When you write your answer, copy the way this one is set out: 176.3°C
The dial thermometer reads -8°C
